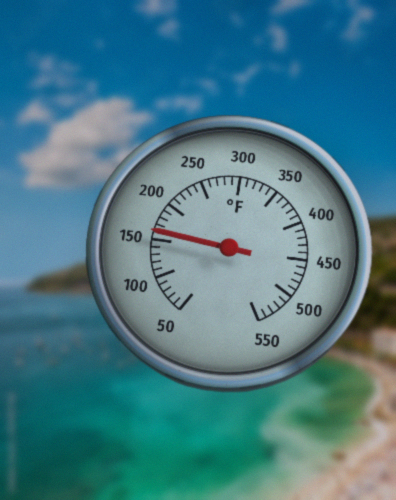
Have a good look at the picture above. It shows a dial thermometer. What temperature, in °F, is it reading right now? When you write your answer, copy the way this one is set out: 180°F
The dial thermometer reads 160°F
